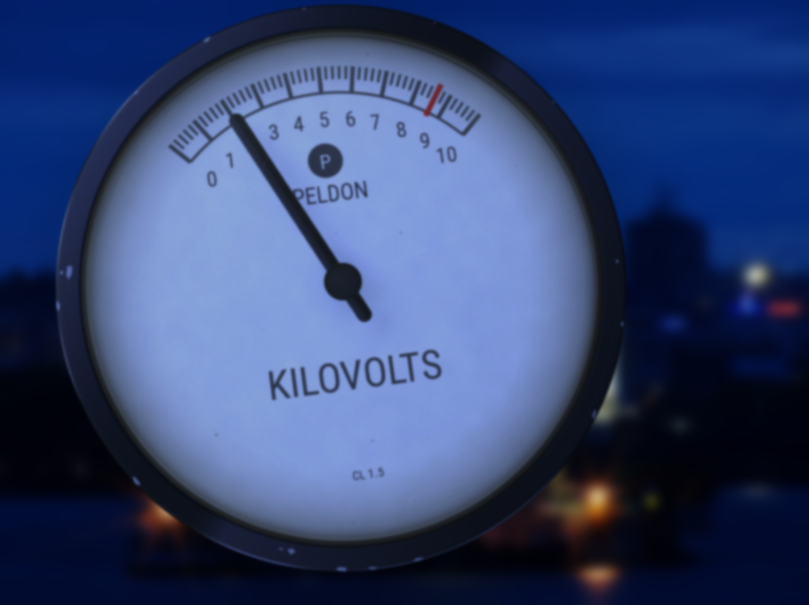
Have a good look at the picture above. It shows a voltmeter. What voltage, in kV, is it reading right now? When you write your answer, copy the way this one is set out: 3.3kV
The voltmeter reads 2kV
